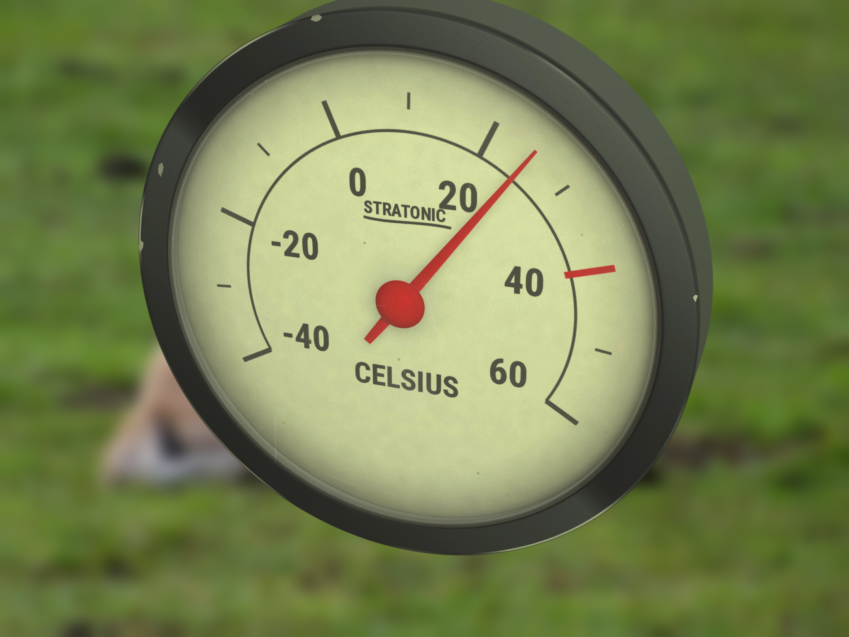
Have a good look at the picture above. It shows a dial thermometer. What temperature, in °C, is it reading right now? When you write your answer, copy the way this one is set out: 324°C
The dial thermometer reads 25°C
